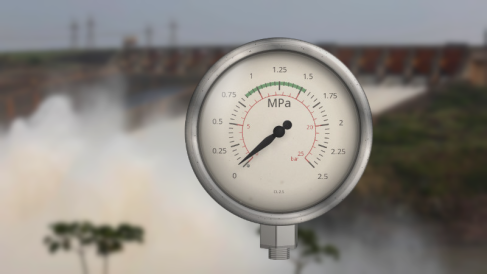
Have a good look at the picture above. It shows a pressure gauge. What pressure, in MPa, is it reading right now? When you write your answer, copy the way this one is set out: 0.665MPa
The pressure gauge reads 0.05MPa
